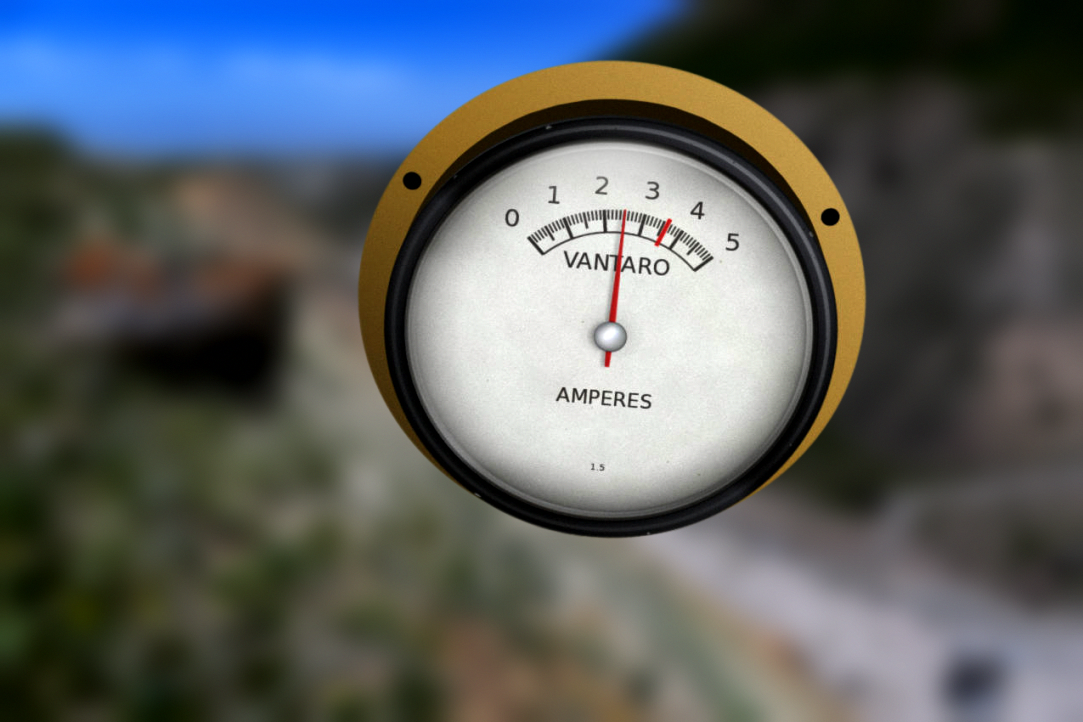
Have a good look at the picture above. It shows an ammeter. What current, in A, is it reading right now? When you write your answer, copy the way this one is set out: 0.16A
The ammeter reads 2.5A
